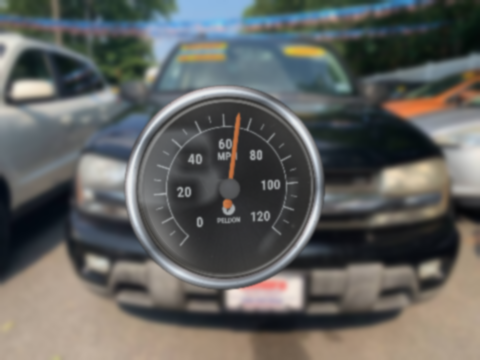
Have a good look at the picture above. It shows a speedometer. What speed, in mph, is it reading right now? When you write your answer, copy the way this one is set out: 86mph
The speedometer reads 65mph
